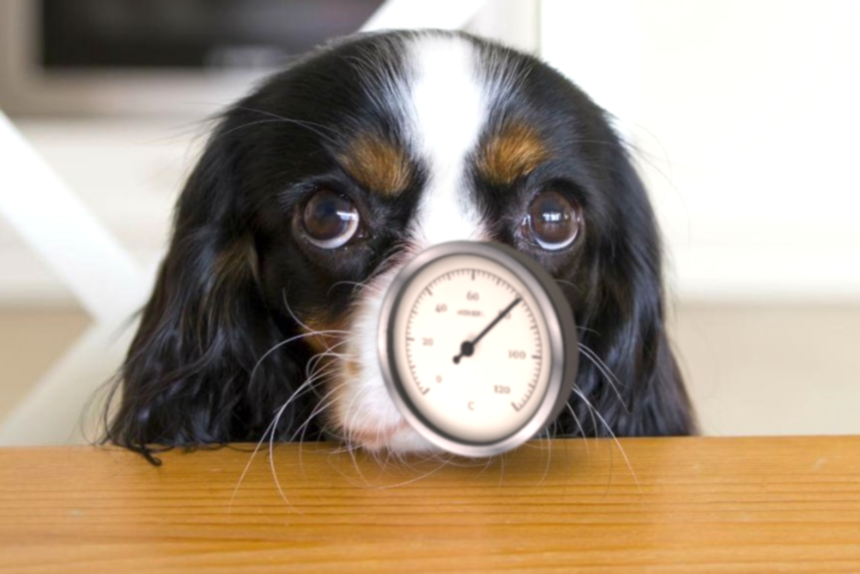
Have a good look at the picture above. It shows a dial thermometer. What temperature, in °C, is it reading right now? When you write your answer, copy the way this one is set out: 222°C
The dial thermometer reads 80°C
